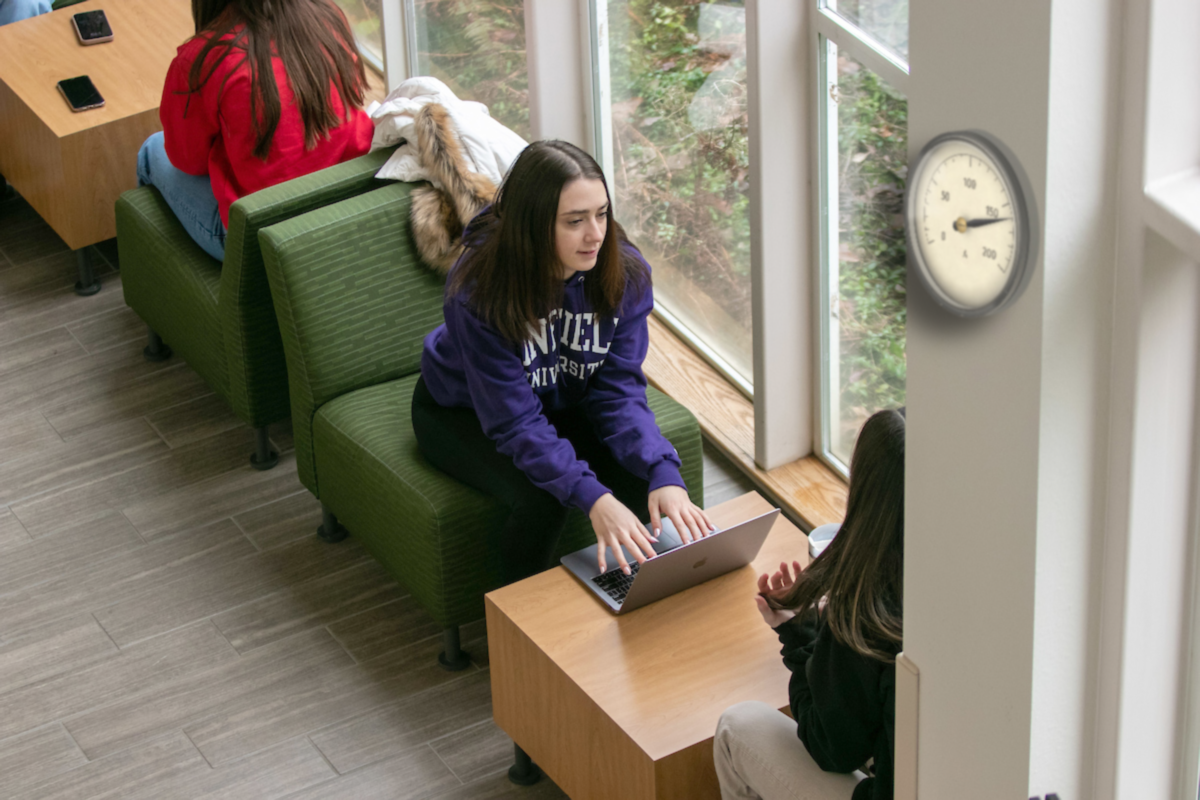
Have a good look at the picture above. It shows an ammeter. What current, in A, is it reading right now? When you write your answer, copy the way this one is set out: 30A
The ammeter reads 160A
